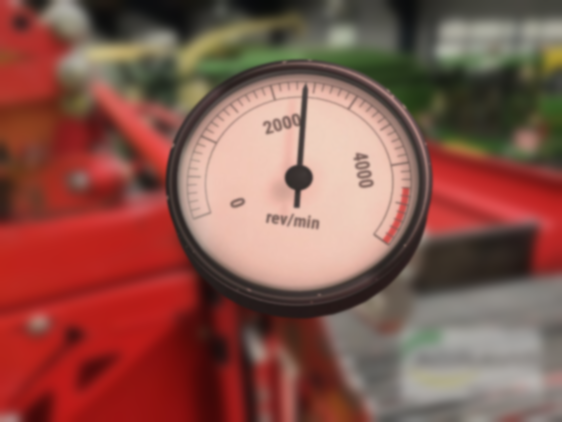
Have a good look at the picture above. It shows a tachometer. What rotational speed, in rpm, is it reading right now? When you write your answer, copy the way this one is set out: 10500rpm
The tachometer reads 2400rpm
